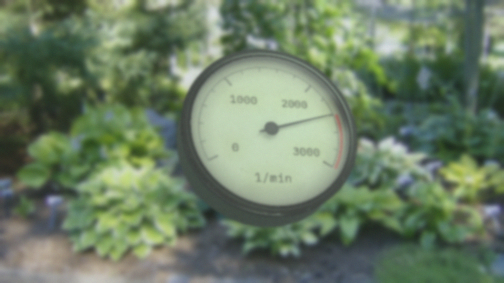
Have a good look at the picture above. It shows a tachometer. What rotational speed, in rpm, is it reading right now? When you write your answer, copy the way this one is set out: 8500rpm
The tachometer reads 2400rpm
